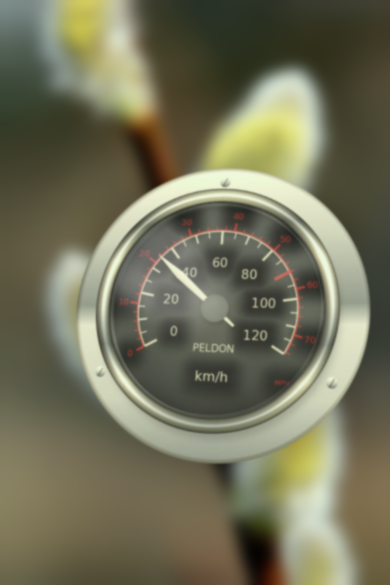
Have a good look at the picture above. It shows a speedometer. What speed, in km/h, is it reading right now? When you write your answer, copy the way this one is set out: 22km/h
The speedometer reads 35km/h
